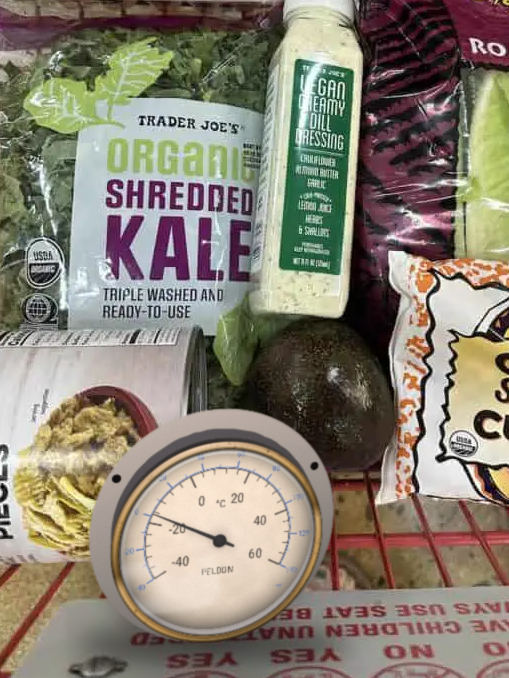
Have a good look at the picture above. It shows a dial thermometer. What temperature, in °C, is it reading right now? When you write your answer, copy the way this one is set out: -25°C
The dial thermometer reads -16°C
